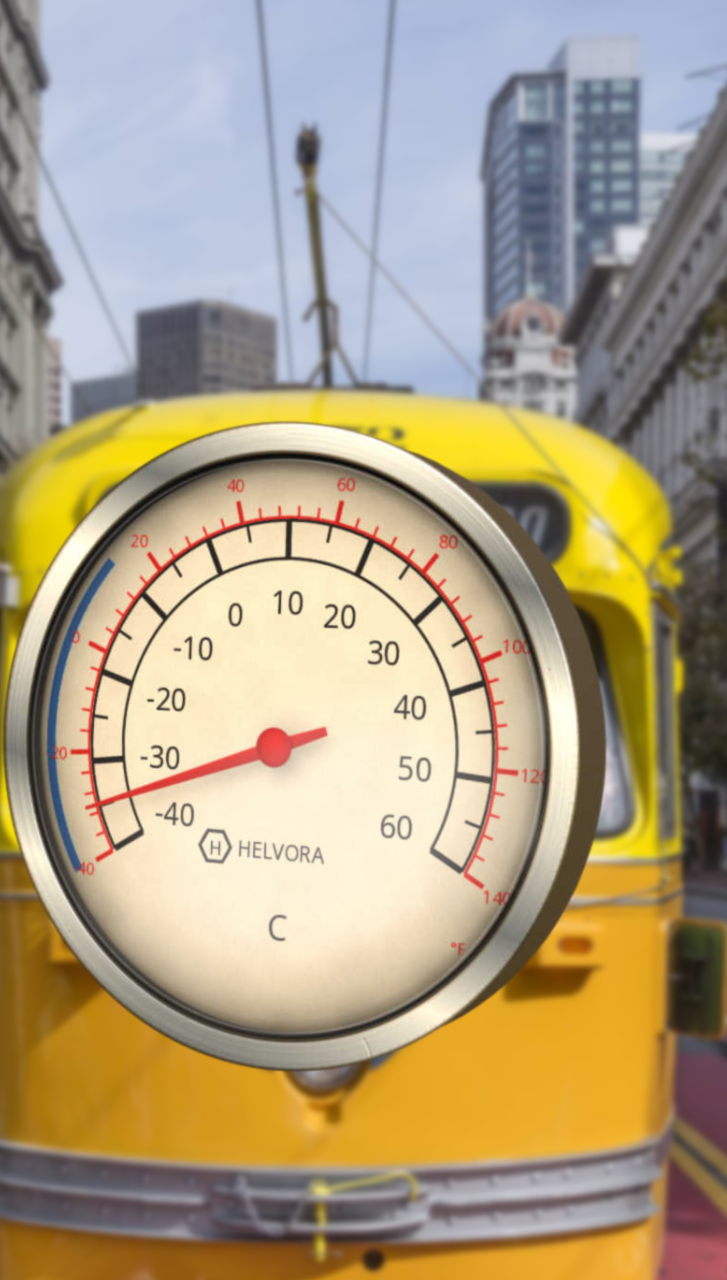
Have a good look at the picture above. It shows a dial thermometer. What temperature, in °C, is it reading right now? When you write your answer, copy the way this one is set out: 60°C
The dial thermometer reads -35°C
